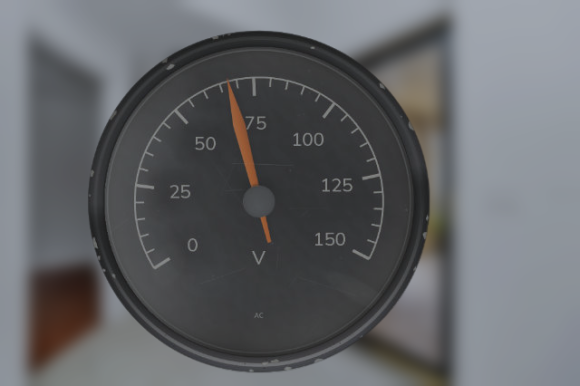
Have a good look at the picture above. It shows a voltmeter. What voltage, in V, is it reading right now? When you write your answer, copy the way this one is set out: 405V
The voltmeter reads 67.5V
